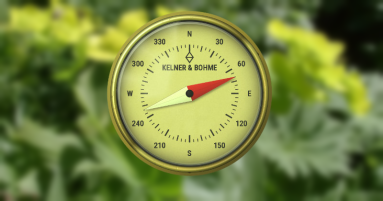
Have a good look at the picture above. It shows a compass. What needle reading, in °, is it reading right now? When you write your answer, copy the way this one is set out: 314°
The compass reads 70°
